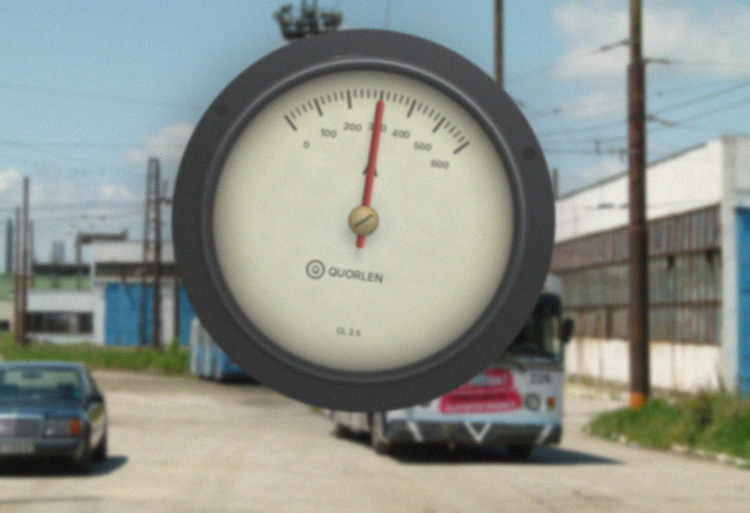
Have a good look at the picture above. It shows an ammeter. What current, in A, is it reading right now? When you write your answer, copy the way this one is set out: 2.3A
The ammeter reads 300A
